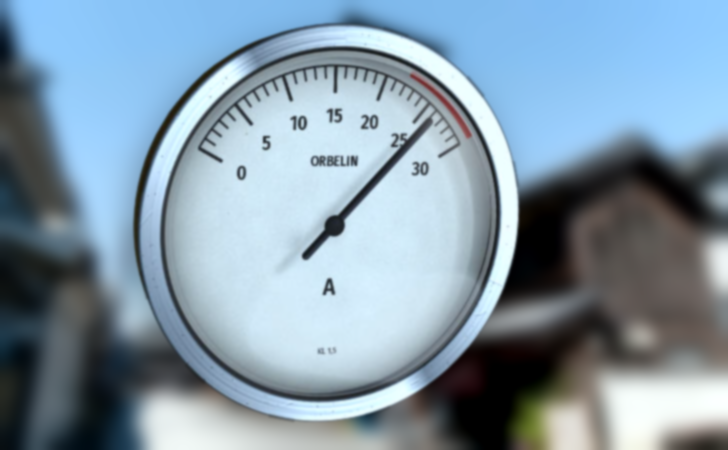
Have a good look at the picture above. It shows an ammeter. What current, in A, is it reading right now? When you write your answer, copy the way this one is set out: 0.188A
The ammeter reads 26A
